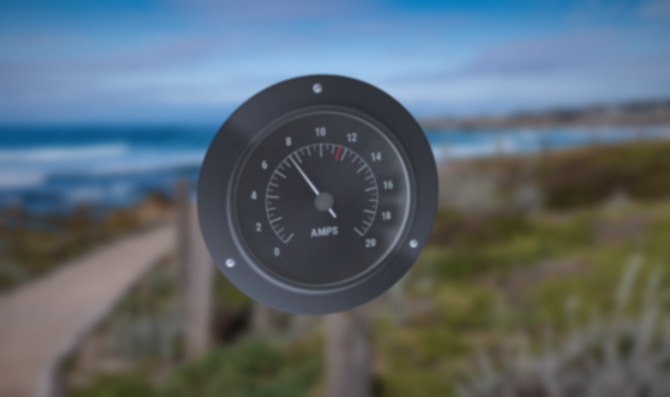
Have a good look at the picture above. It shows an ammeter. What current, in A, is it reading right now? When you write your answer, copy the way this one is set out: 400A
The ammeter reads 7.5A
